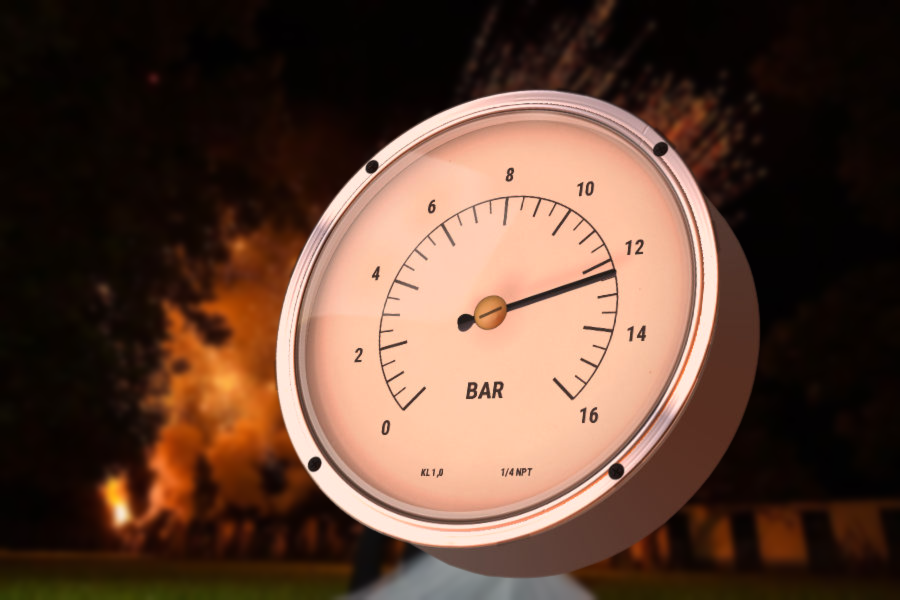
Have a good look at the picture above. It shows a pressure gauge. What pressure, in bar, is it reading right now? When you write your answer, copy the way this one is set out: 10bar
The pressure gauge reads 12.5bar
